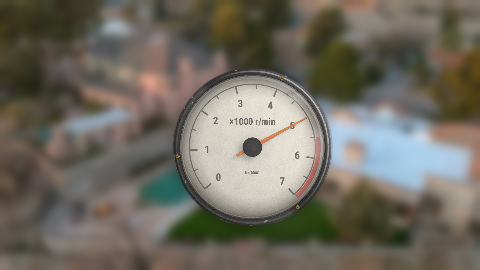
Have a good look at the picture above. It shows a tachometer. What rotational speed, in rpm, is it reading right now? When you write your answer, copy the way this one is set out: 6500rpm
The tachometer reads 5000rpm
